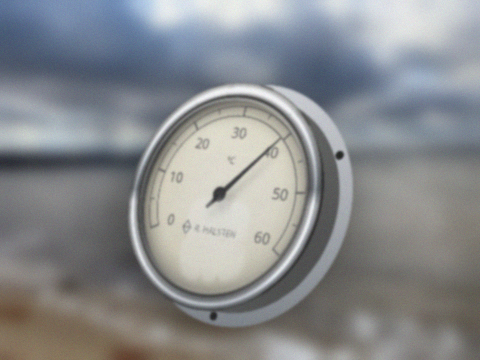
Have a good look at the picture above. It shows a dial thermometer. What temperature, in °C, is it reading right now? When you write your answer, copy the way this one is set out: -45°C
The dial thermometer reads 40°C
